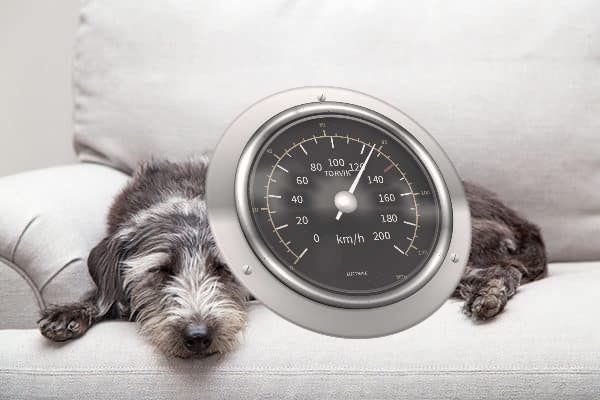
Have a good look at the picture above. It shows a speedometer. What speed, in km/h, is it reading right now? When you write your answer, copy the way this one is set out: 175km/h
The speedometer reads 125km/h
